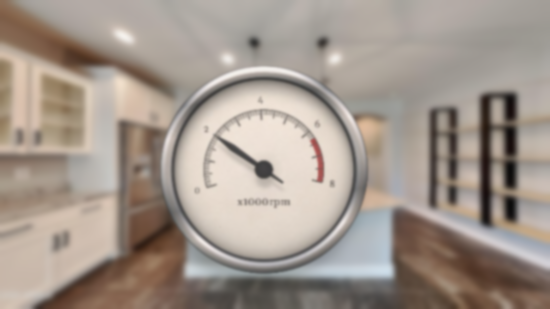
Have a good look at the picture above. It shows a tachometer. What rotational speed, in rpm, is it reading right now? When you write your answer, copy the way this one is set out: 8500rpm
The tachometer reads 2000rpm
